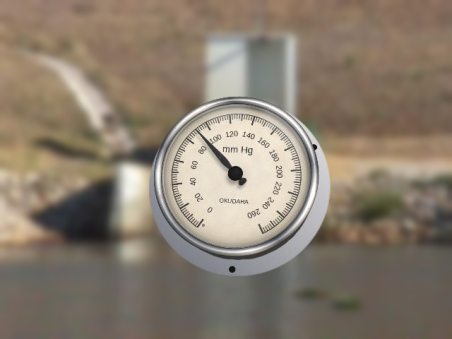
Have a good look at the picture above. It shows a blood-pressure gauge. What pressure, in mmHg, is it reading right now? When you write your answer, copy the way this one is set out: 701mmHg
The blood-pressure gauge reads 90mmHg
